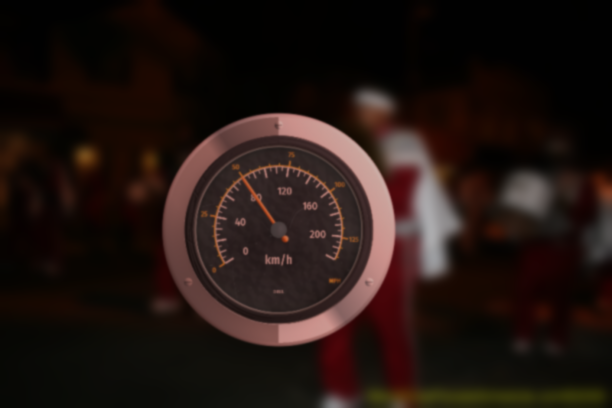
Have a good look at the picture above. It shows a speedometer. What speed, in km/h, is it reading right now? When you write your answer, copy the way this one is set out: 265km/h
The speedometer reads 80km/h
